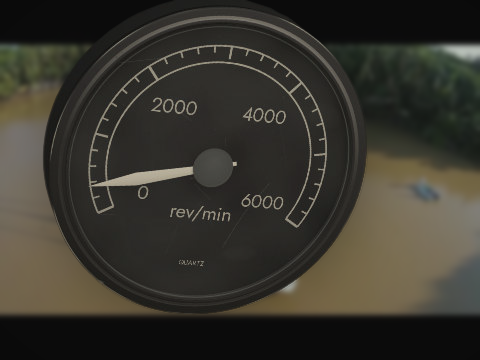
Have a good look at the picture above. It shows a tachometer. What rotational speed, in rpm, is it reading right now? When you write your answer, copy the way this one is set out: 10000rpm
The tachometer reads 400rpm
